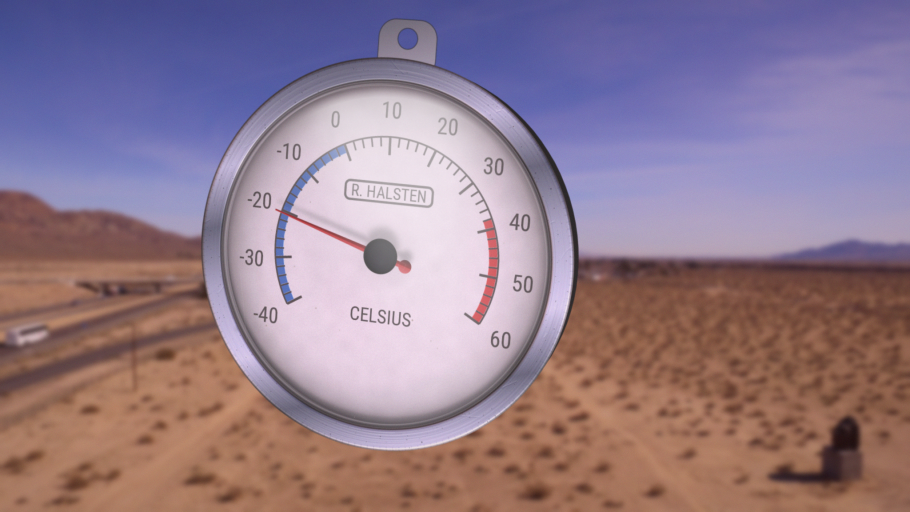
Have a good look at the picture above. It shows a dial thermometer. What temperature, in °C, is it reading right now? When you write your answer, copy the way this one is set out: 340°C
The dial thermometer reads -20°C
